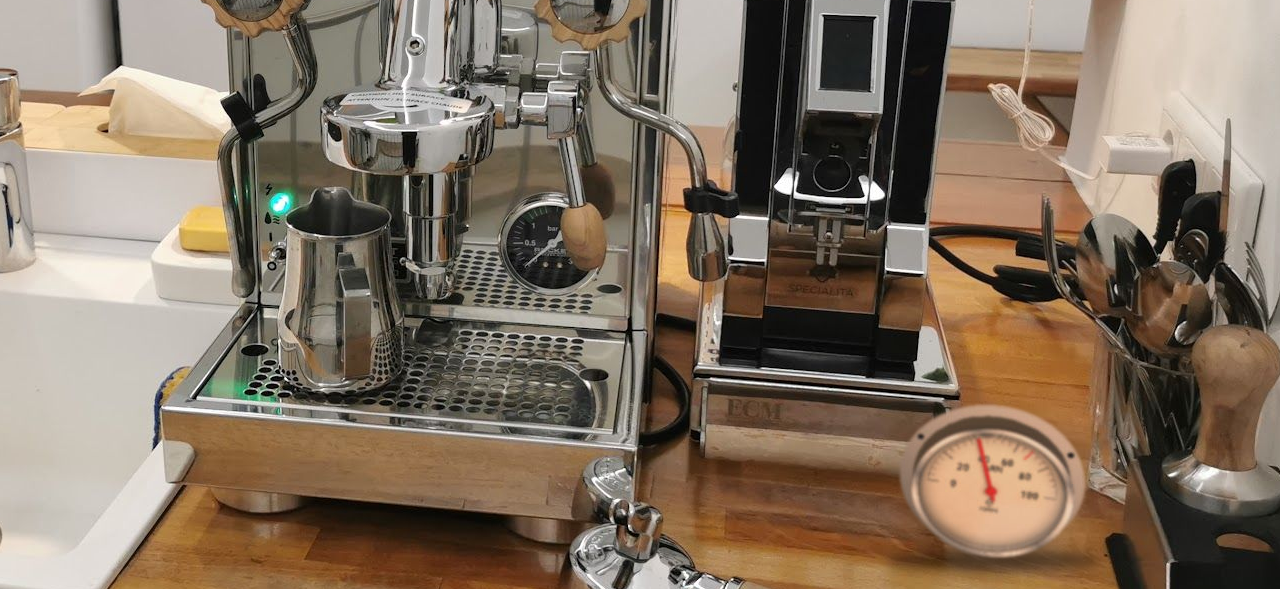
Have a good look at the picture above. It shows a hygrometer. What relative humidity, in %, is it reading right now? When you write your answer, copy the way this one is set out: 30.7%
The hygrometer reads 40%
